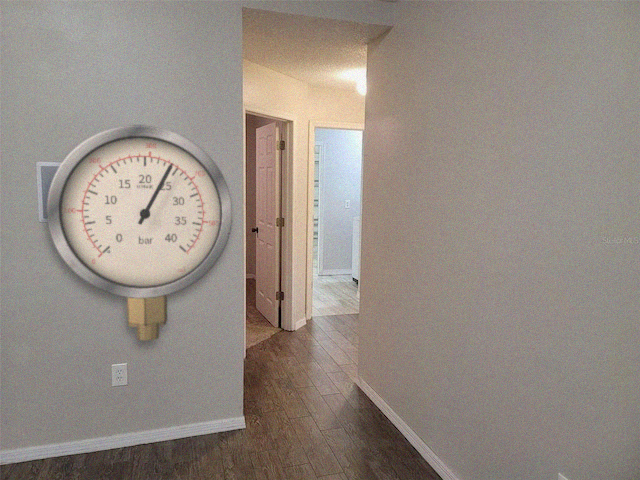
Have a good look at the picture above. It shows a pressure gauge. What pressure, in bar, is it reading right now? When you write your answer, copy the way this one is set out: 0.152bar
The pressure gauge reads 24bar
